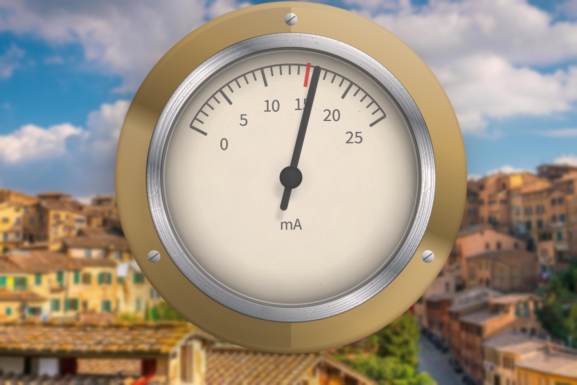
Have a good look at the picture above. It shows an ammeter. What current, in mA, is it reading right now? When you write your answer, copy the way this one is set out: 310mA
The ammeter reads 16mA
